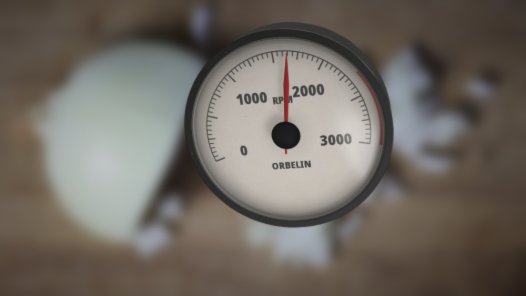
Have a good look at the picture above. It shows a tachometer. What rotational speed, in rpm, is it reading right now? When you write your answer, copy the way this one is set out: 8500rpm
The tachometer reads 1650rpm
